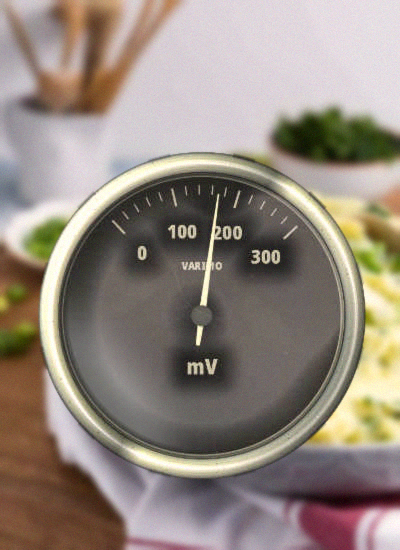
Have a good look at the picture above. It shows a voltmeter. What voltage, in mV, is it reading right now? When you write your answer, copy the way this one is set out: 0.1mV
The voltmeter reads 170mV
